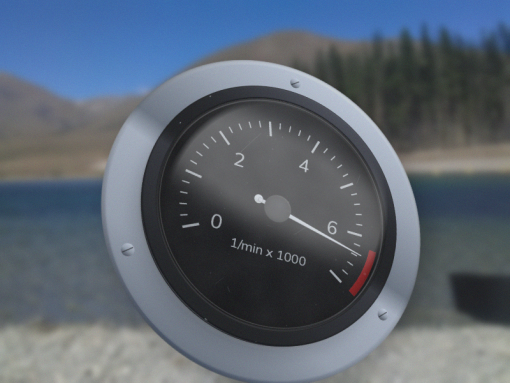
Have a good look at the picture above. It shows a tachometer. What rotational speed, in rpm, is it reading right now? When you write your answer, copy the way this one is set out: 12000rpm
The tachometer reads 6400rpm
